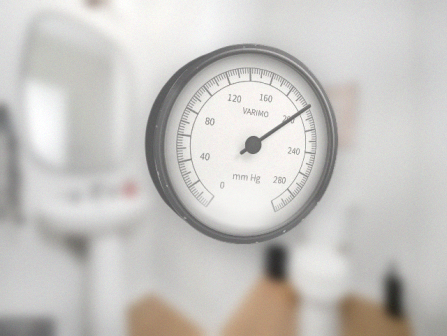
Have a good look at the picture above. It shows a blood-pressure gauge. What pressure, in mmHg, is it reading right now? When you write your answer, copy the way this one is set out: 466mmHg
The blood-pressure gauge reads 200mmHg
